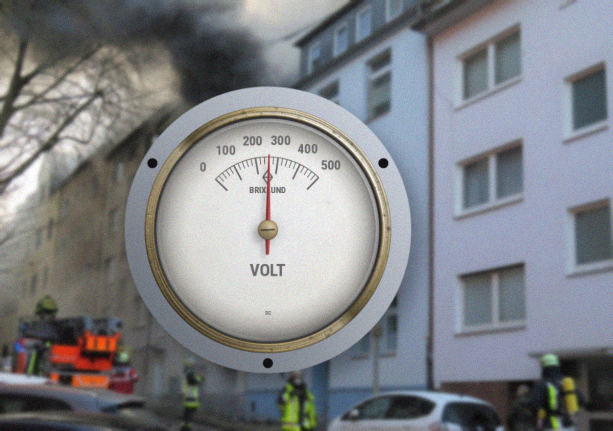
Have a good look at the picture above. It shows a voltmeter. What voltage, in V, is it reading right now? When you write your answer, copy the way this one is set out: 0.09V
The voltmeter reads 260V
